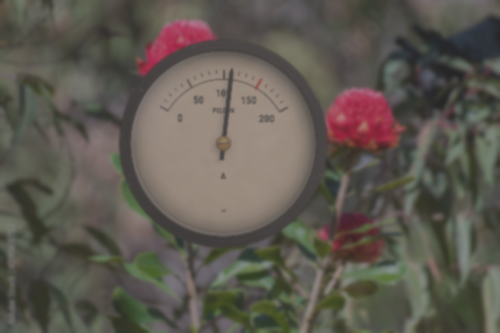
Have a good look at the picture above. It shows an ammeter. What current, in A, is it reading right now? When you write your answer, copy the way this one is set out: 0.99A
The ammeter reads 110A
